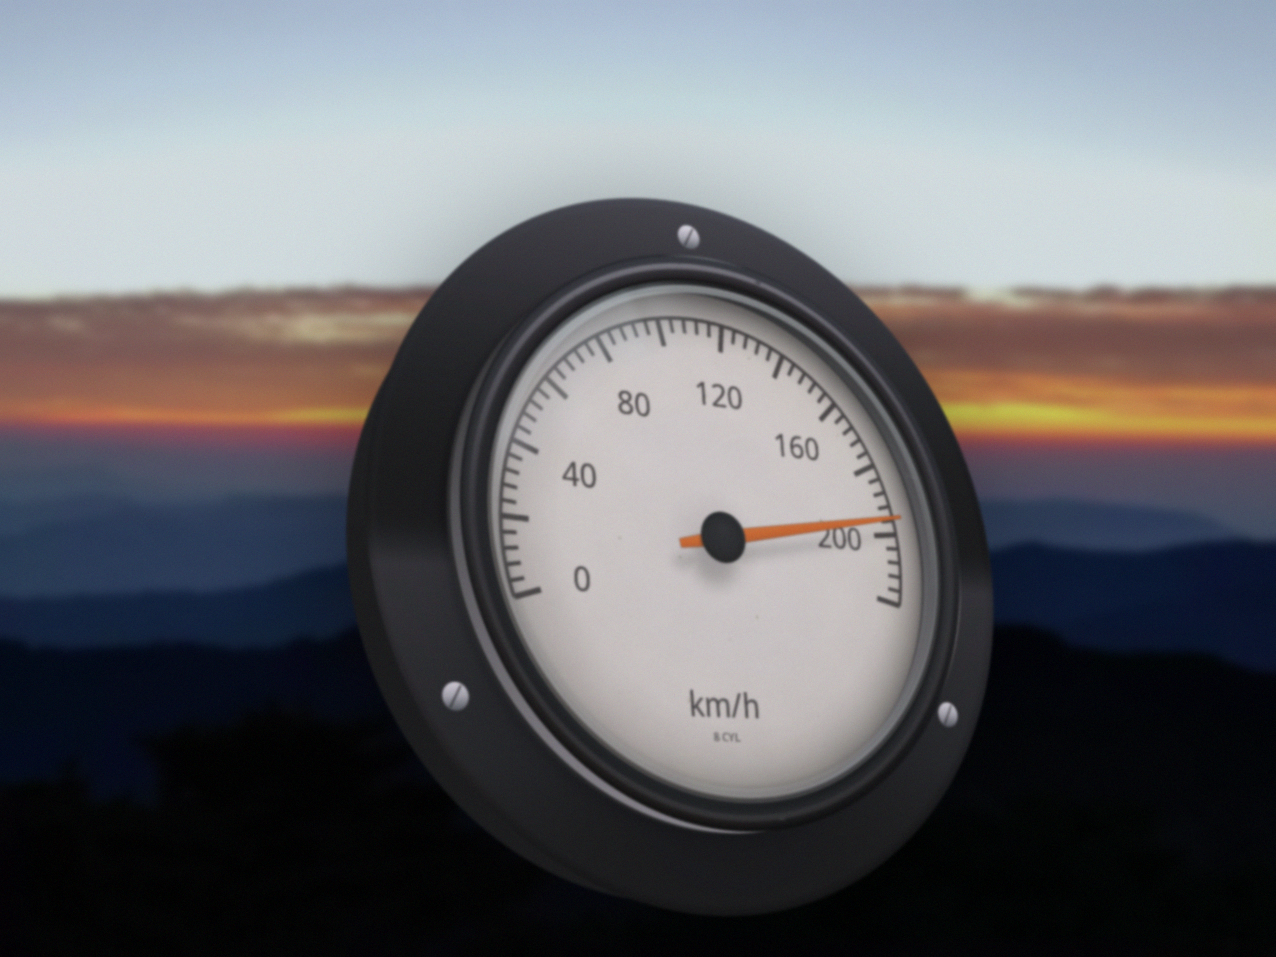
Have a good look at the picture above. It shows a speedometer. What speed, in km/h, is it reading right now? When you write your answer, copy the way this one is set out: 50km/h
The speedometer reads 196km/h
